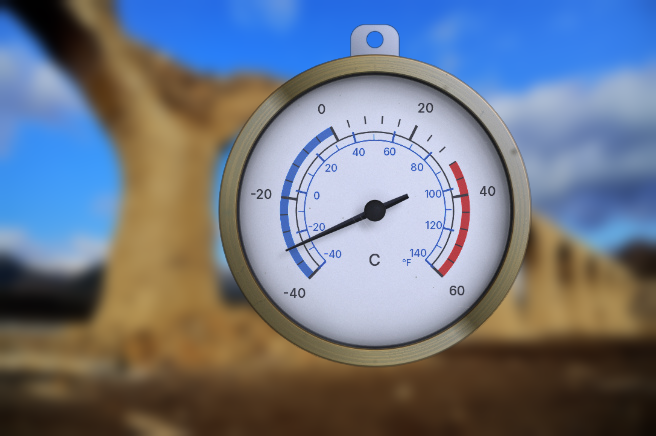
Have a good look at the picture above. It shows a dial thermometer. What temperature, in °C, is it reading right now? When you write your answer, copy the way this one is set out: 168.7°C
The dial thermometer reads -32°C
